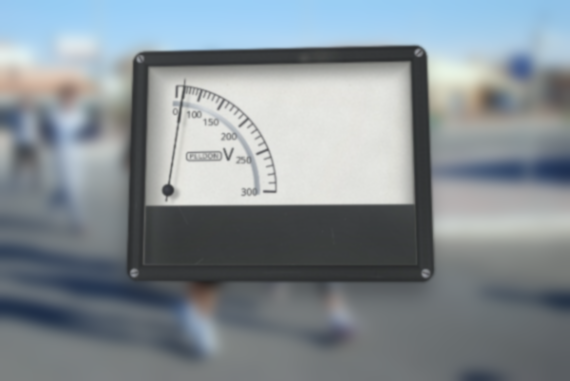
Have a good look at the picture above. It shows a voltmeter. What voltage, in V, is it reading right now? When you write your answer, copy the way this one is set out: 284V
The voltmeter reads 50V
